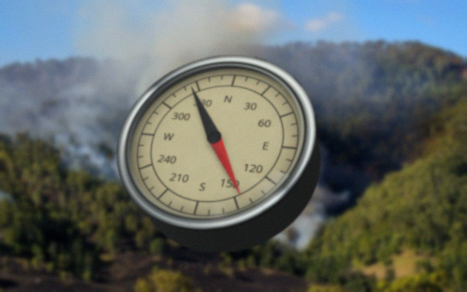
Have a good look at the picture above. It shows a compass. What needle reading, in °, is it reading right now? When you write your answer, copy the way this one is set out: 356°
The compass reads 145°
